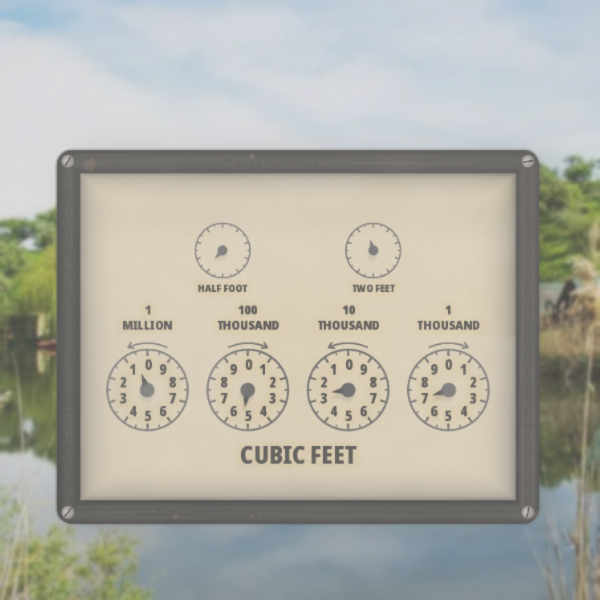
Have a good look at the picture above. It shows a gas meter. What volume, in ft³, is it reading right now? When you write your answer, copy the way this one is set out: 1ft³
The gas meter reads 52700ft³
